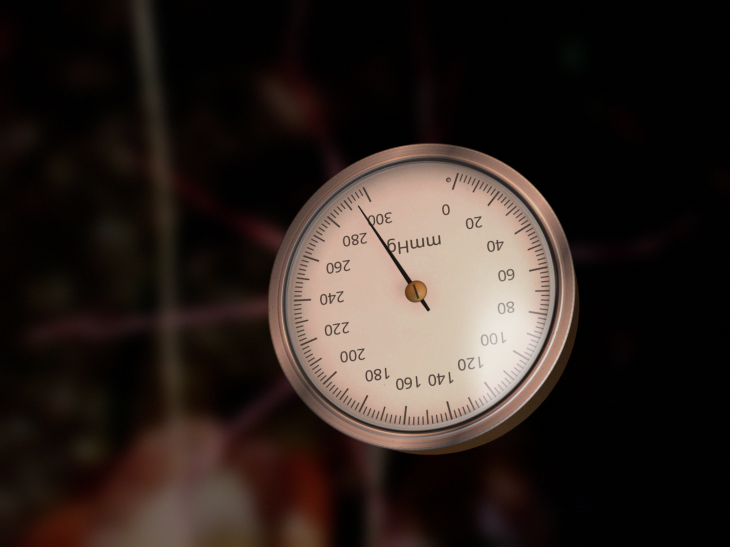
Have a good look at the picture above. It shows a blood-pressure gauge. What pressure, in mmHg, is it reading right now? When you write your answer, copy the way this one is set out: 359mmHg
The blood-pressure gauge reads 294mmHg
